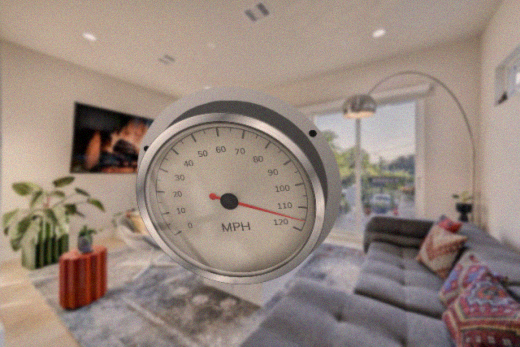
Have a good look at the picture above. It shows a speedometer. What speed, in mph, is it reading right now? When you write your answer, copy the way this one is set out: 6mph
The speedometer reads 115mph
